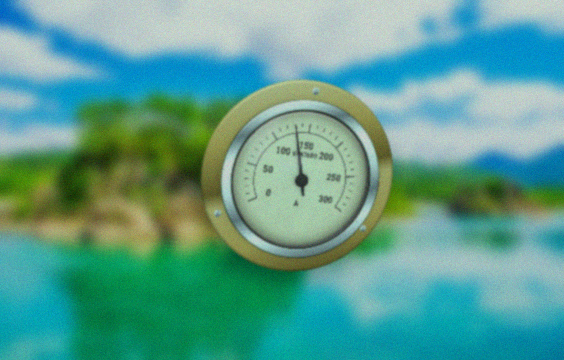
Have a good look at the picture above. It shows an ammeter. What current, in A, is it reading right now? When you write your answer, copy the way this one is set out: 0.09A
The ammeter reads 130A
